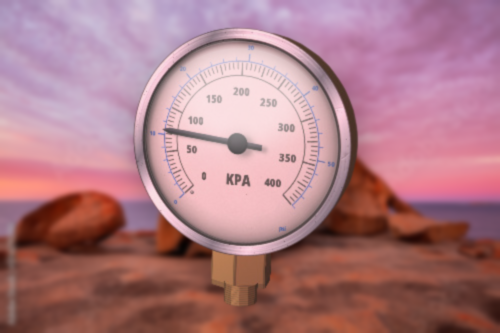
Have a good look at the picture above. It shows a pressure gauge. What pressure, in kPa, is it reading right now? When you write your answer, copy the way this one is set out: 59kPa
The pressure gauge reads 75kPa
